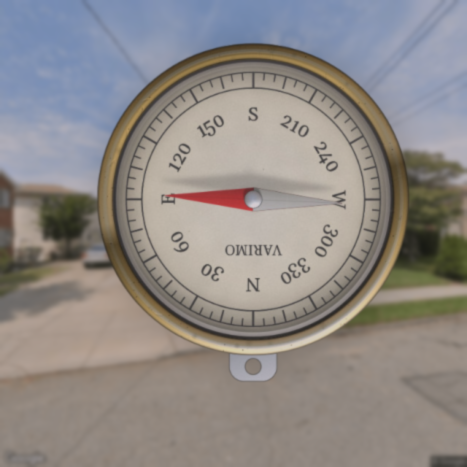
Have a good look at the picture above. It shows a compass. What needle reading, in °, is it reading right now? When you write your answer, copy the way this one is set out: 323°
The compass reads 92.5°
